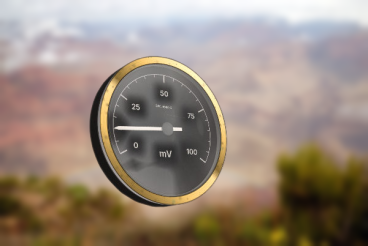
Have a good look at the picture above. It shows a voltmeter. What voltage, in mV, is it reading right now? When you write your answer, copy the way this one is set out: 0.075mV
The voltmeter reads 10mV
